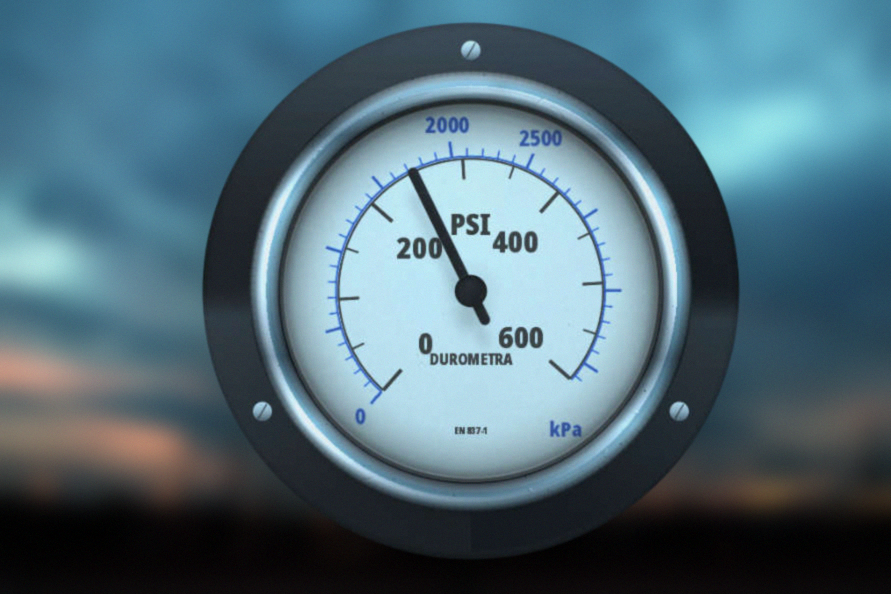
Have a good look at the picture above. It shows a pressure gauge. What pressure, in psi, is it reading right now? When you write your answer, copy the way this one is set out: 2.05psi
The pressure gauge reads 250psi
